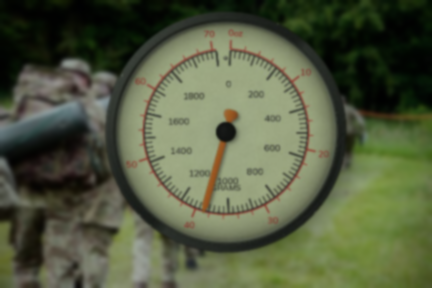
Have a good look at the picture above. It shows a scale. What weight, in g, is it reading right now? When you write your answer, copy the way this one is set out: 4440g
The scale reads 1100g
